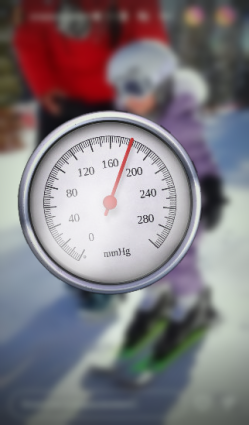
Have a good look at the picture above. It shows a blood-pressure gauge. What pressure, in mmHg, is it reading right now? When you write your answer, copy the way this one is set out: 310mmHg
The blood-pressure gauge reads 180mmHg
